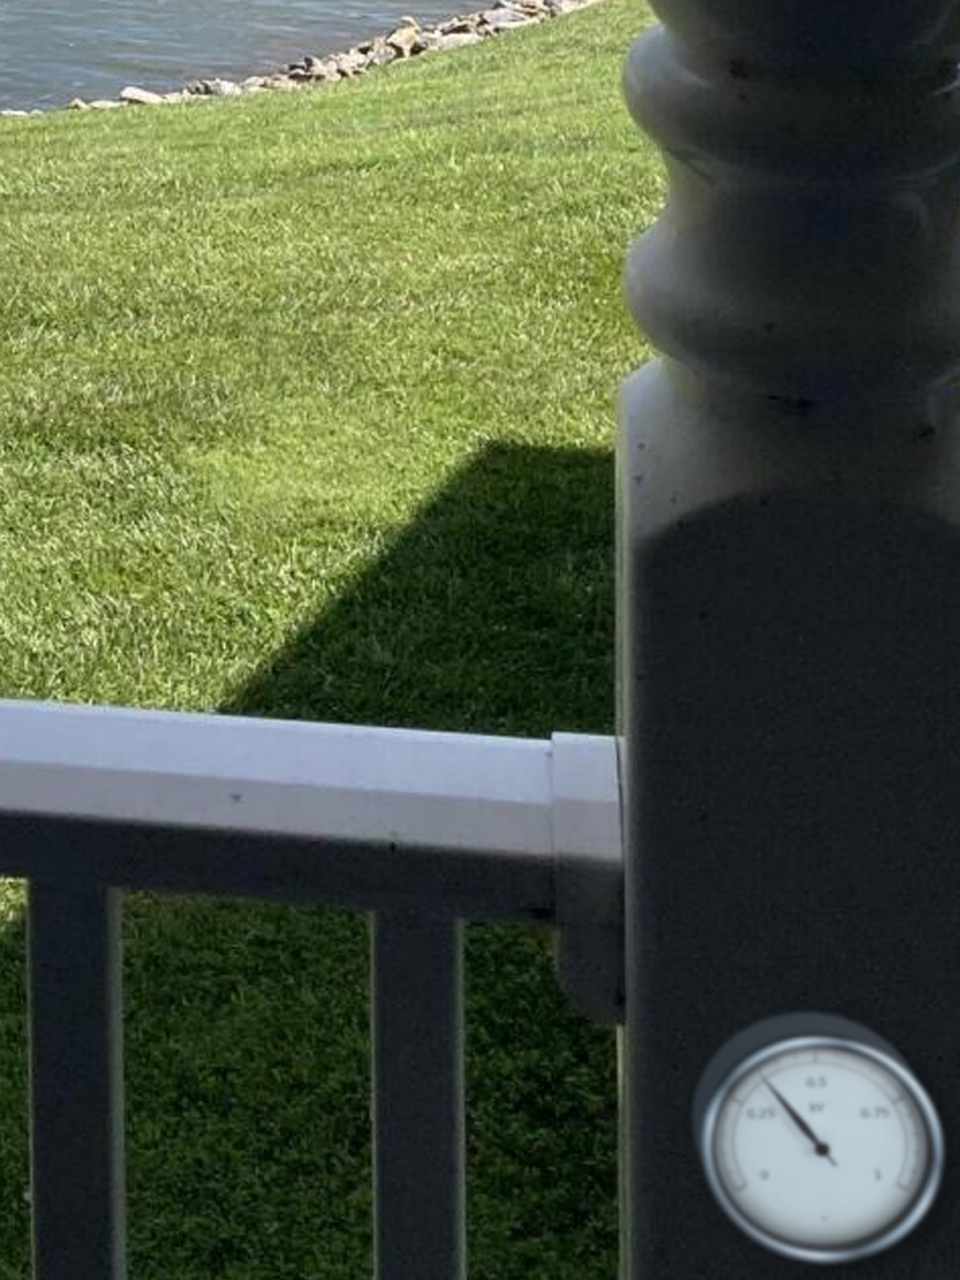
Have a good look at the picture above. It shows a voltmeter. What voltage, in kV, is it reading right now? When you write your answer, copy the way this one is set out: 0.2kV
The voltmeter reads 0.35kV
